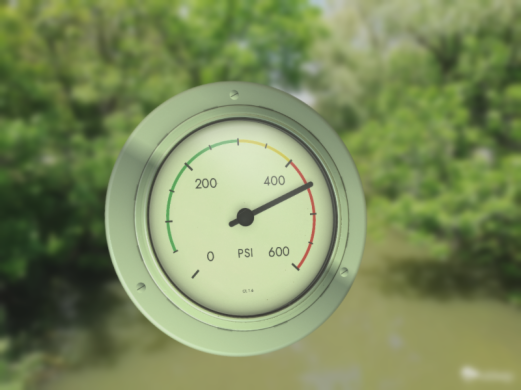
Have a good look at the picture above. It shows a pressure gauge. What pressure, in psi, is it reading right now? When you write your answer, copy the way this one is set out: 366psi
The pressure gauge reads 450psi
